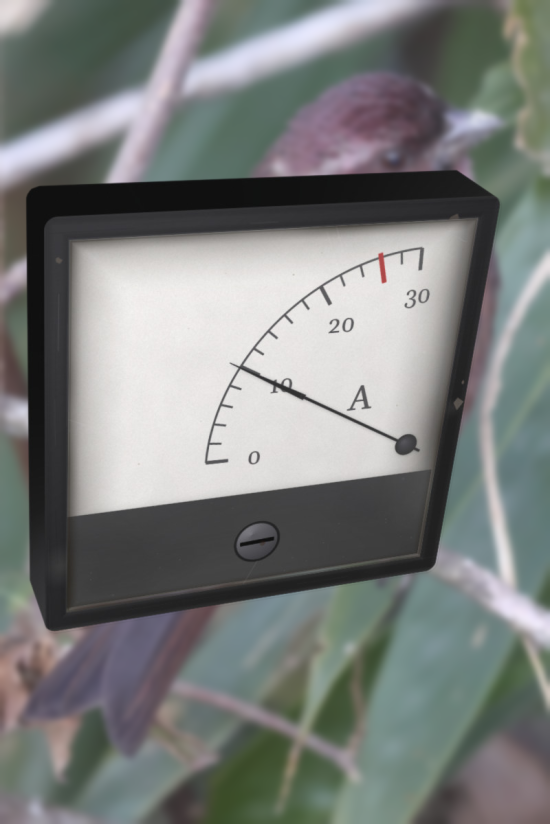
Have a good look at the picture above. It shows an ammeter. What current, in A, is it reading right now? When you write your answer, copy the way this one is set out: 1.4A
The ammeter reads 10A
